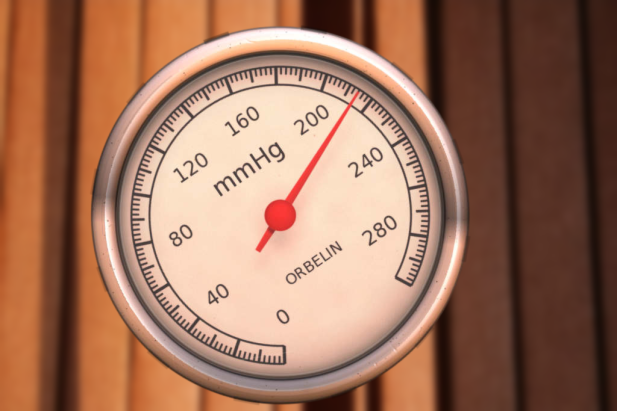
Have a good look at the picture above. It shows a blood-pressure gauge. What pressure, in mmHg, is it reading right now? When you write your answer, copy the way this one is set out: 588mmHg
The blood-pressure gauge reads 214mmHg
